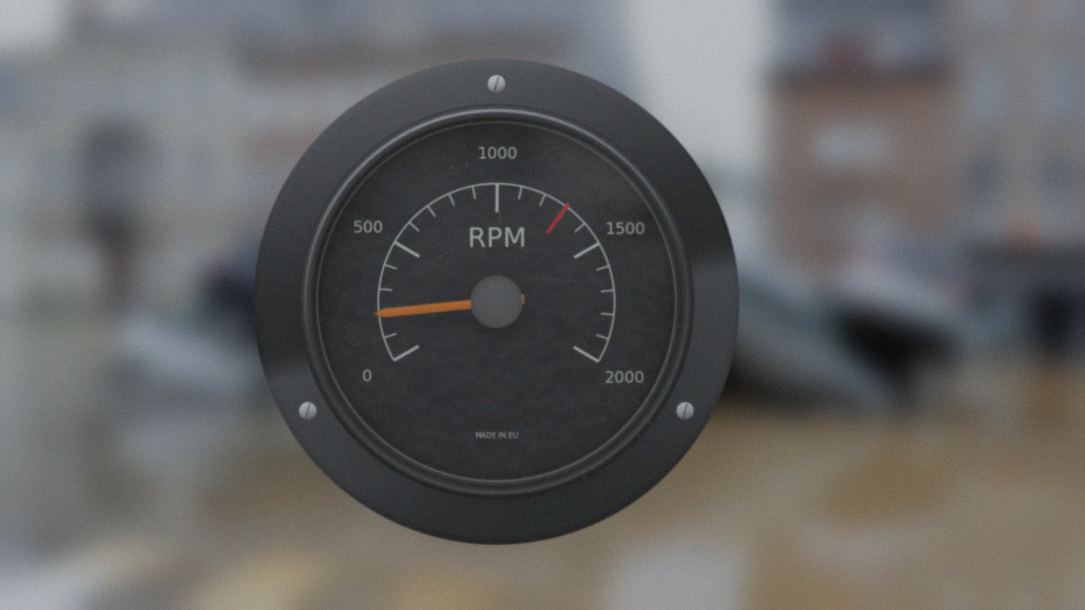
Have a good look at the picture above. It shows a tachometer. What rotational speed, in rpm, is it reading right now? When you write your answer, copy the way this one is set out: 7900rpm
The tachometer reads 200rpm
